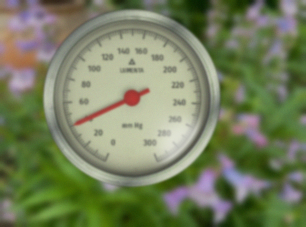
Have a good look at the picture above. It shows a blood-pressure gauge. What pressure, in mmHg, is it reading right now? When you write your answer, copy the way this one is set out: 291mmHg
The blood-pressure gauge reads 40mmHg
